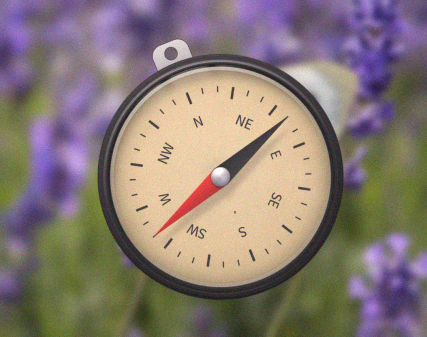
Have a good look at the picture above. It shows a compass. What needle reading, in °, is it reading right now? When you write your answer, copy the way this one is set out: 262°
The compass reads 250°
